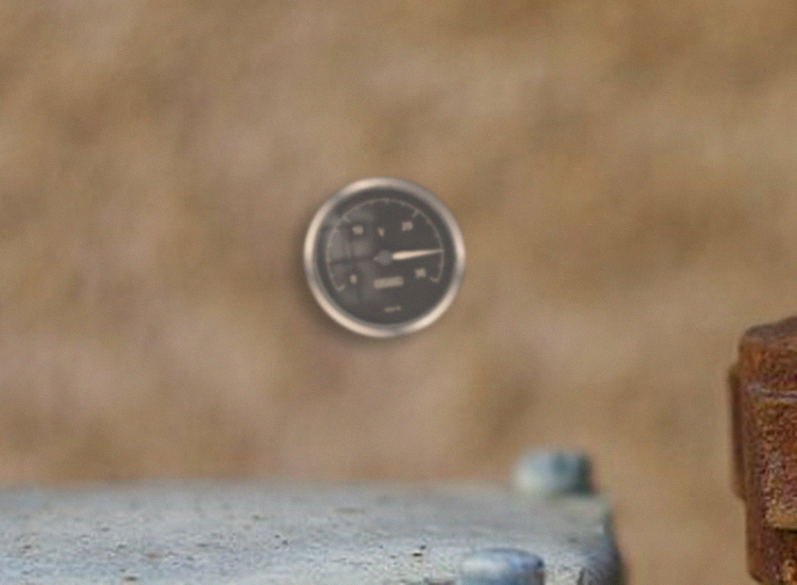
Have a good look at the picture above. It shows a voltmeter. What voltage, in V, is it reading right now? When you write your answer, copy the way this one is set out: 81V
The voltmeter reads 26V
